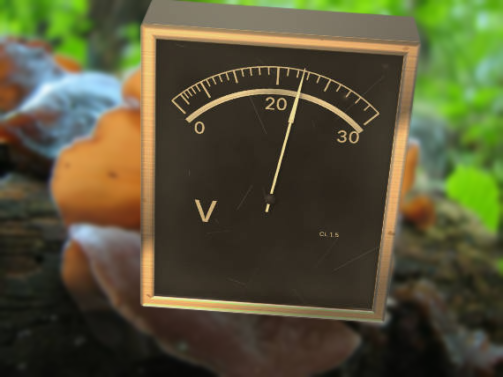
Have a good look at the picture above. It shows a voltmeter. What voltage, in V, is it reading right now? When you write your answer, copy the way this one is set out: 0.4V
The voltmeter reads 22.5V
